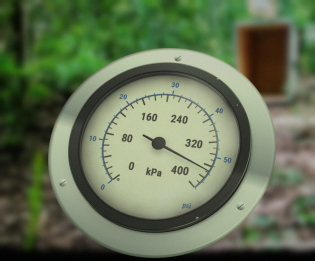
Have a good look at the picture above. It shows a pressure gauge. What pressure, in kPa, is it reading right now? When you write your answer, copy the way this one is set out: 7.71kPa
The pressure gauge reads 370kPa
